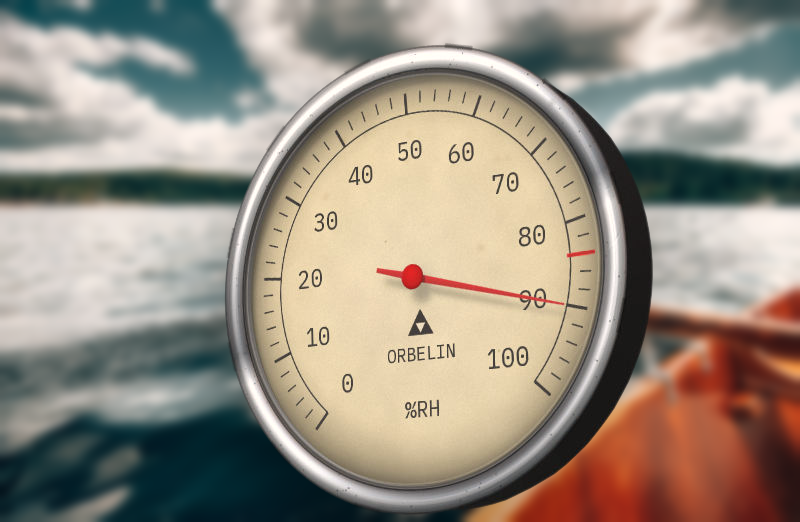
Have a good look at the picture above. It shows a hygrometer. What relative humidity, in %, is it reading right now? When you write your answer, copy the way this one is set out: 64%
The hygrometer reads 90%
